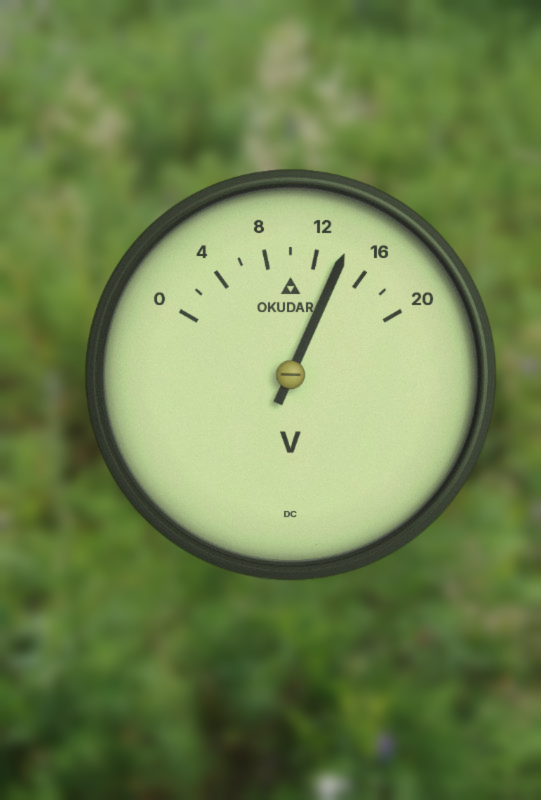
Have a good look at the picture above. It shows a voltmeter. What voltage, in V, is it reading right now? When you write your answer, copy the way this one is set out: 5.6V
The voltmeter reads 14V
